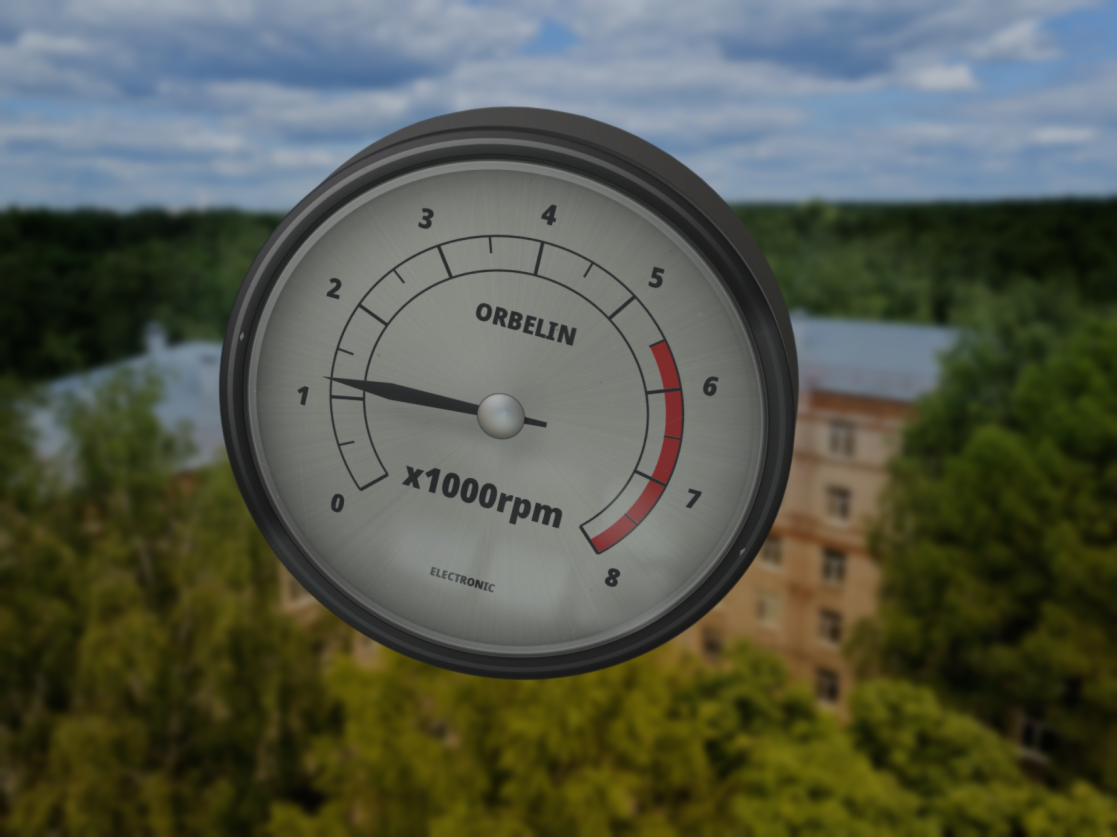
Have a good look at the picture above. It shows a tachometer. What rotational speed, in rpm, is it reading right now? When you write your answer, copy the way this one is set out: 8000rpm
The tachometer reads 1250rpm
